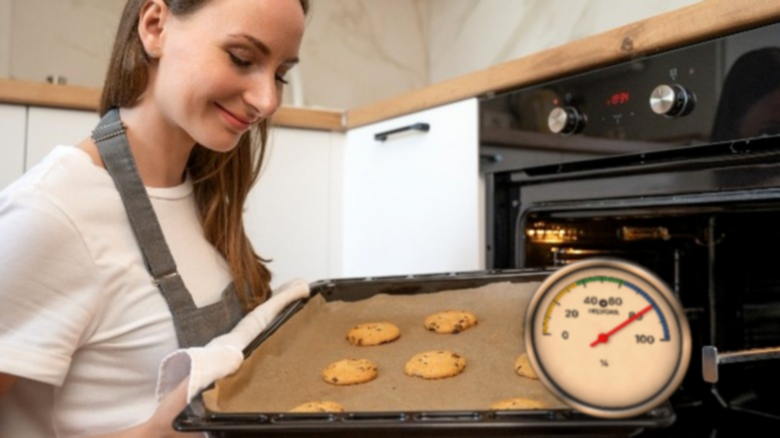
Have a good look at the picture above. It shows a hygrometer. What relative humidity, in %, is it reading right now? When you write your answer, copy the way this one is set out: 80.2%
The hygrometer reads 80%
